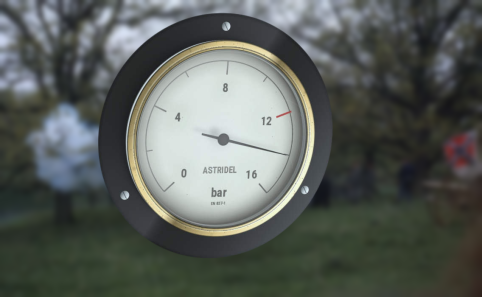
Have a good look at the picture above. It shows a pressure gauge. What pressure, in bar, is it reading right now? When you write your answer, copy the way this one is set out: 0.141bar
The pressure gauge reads 14bar
